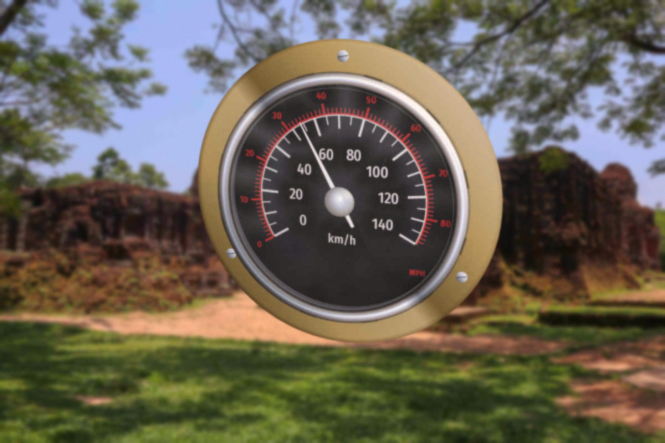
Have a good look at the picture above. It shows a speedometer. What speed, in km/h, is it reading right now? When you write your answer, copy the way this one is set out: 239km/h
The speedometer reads 55km/h
